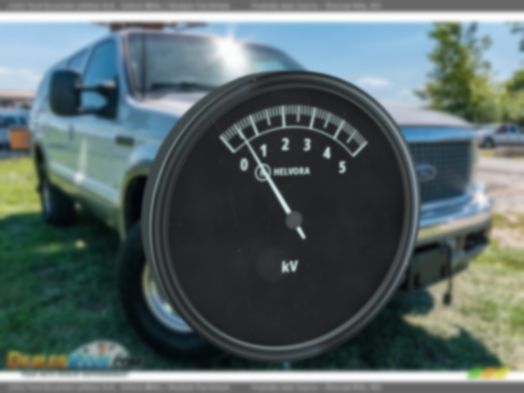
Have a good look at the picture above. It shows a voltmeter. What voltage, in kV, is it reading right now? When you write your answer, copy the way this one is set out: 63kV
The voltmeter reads 0.5kV
